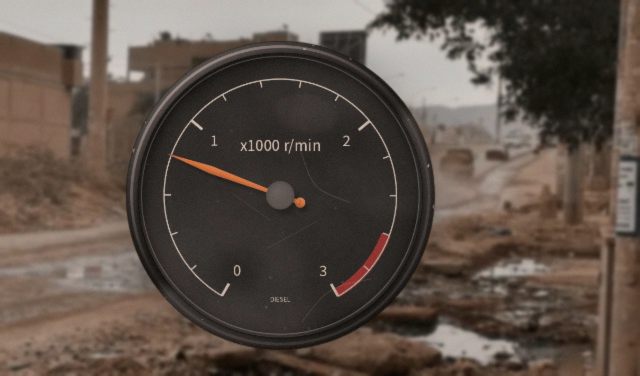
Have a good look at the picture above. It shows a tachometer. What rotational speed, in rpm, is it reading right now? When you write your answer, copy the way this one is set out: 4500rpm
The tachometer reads 800rpm
